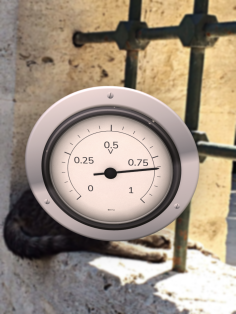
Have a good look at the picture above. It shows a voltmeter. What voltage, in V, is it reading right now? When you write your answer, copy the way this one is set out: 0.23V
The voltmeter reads 0.8V
